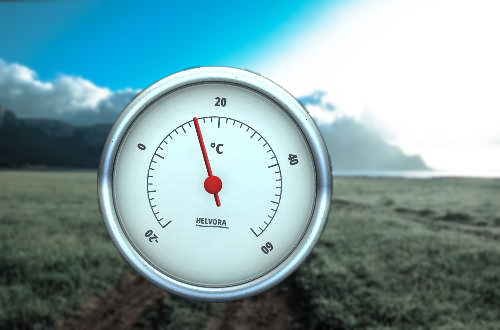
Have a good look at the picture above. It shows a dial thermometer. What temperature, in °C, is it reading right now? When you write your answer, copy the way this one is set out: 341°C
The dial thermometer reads 14°C
